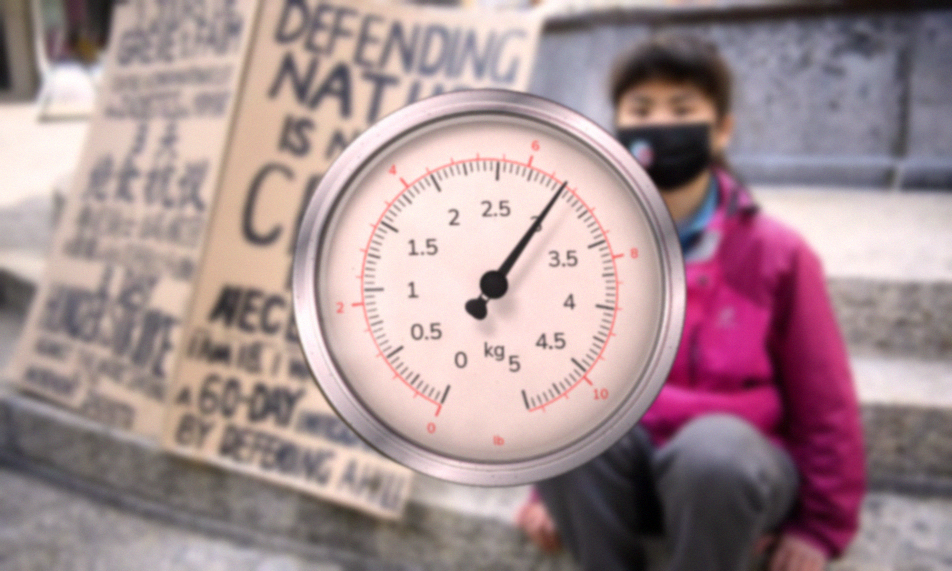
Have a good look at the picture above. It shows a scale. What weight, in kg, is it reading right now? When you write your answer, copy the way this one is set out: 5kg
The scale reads 3kg
